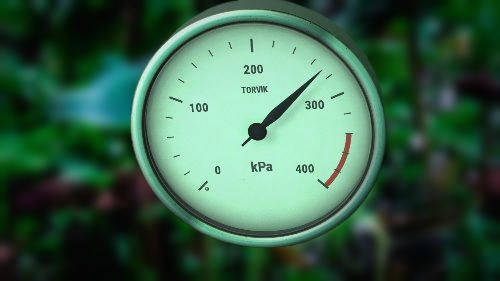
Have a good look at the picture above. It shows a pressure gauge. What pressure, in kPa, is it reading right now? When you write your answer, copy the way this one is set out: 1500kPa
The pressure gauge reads 270kPa
